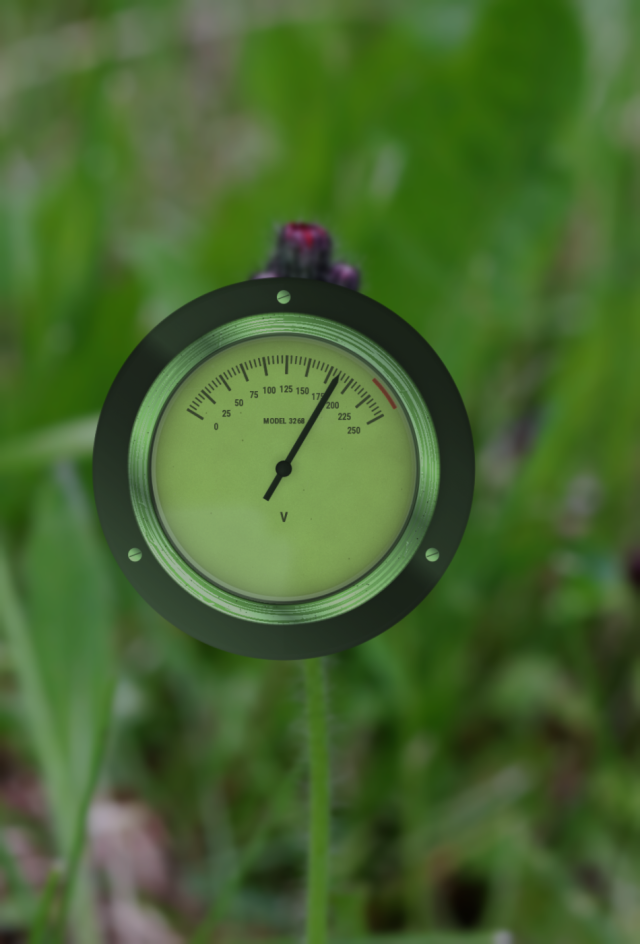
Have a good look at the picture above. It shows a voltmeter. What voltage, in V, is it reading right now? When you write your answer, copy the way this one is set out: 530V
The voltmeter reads 185V
